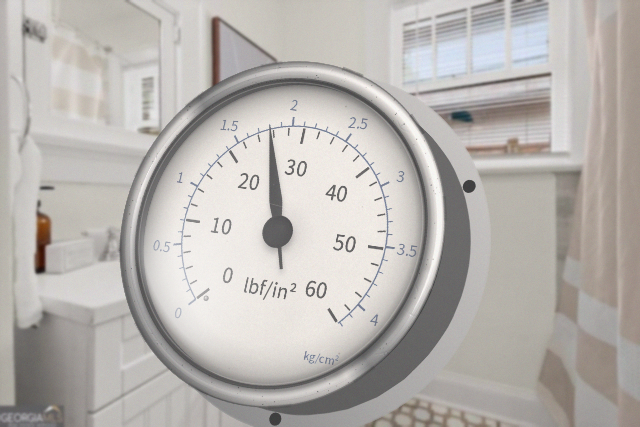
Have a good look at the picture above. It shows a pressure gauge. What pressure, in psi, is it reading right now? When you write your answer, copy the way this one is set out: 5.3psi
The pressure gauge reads 26psi
